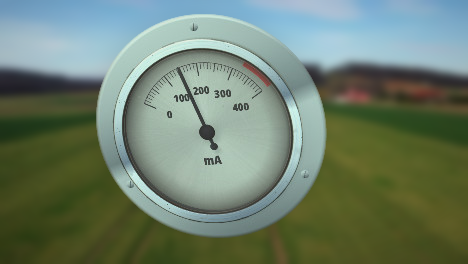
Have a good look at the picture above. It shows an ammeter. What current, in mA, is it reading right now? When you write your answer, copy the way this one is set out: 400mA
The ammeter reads 150mA
